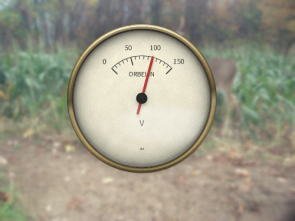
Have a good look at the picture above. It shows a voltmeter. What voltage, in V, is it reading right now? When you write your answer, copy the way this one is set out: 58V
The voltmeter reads 100V
